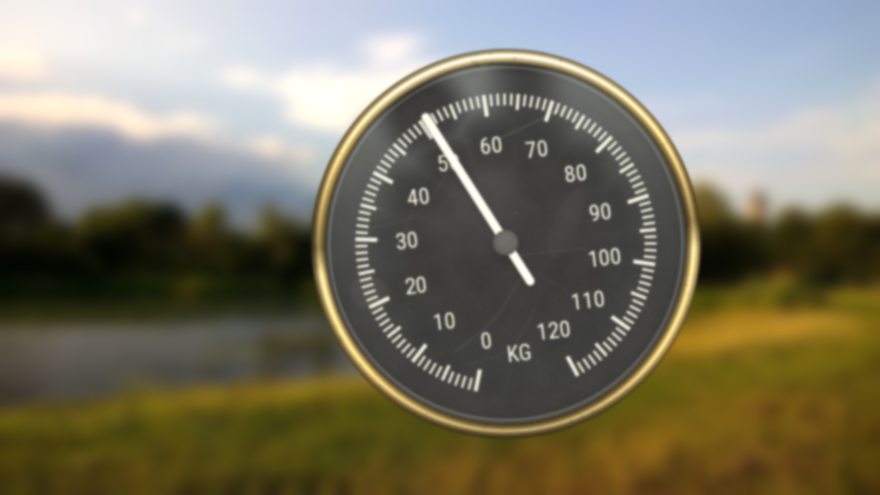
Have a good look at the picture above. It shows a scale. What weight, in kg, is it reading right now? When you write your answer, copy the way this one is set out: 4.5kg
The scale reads 51kg
